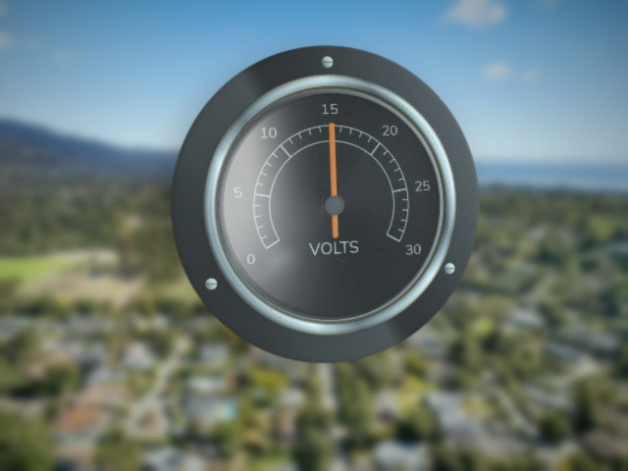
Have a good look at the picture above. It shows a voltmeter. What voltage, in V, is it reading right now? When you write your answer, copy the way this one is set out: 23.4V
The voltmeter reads 15V
